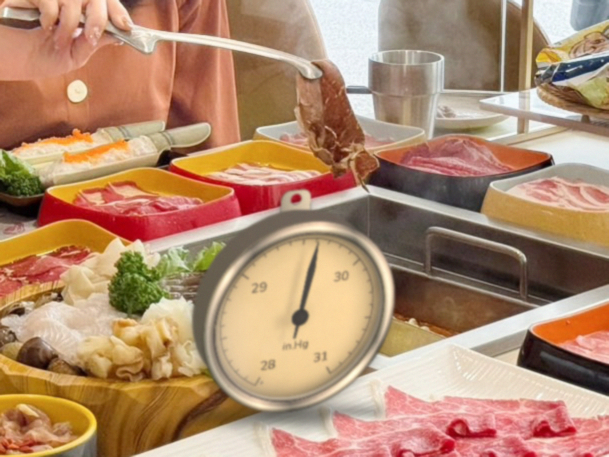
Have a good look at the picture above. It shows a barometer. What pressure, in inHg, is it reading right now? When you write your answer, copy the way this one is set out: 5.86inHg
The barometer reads 29.6inHg
